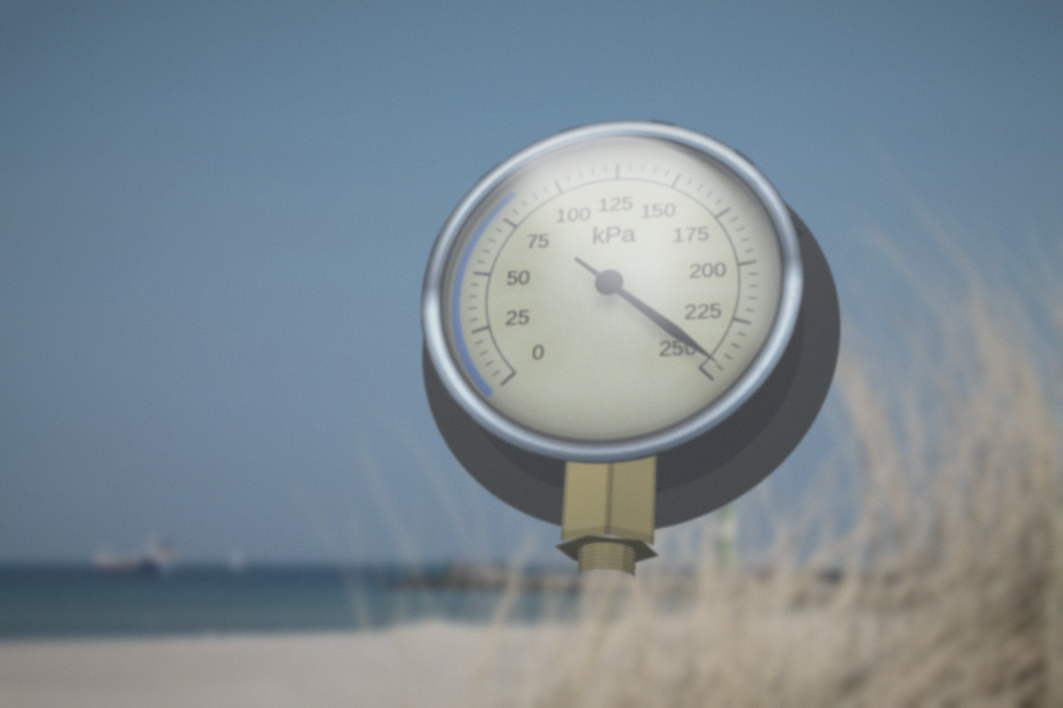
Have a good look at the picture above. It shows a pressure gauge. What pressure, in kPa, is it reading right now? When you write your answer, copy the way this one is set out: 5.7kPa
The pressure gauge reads 245kPa
